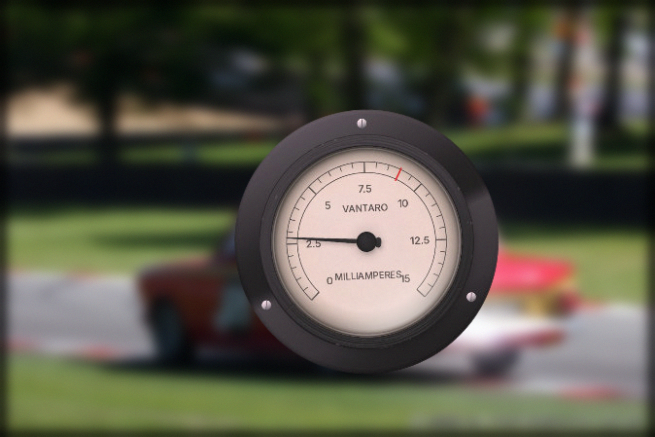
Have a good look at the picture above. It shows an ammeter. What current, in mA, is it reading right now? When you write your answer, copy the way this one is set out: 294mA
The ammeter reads 2.75mA
